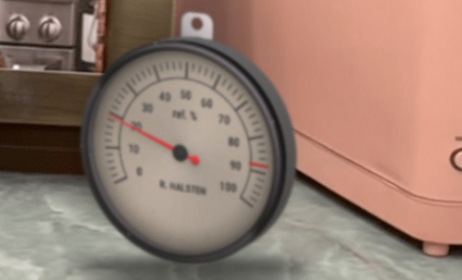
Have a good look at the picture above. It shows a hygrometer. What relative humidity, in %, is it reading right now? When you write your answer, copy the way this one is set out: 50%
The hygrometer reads 20%
